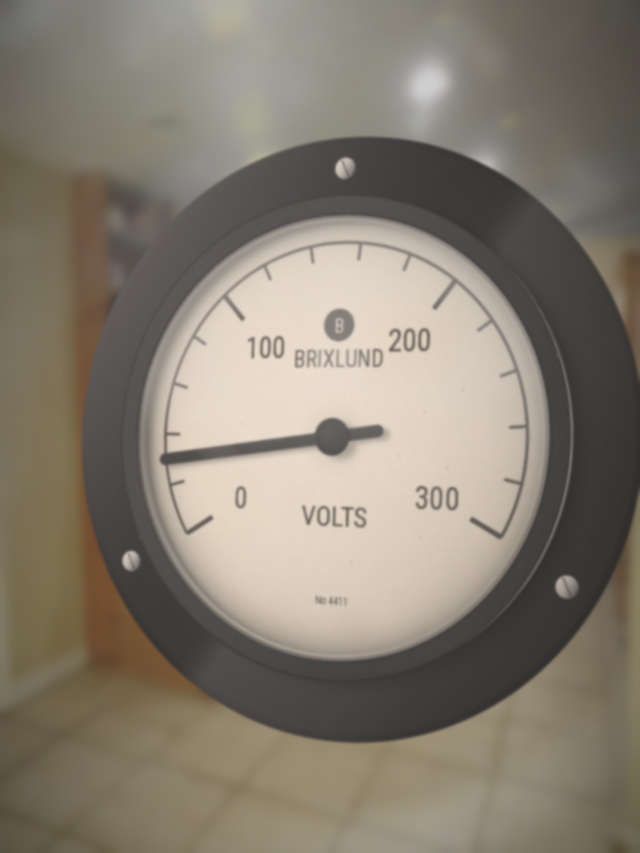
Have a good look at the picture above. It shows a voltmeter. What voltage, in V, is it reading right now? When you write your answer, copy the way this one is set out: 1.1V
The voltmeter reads 30V
